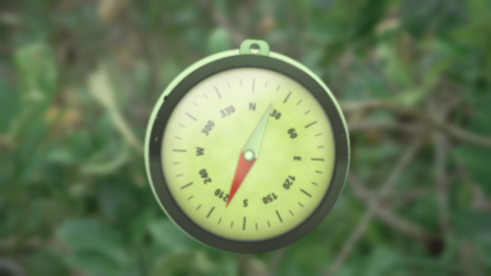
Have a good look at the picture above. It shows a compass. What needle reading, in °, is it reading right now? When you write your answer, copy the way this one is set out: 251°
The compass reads 200°
